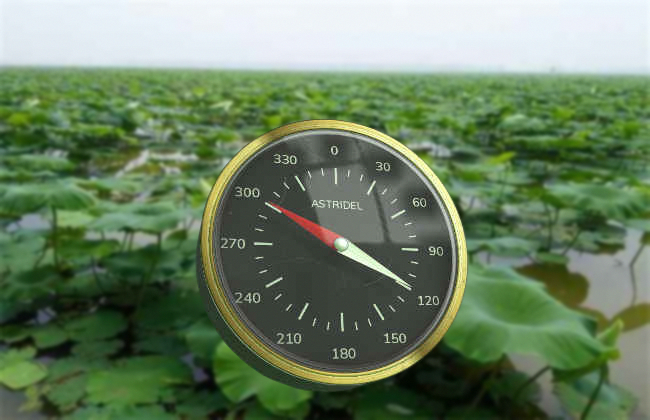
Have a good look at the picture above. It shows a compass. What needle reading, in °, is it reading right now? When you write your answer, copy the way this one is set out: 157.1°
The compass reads 300°
